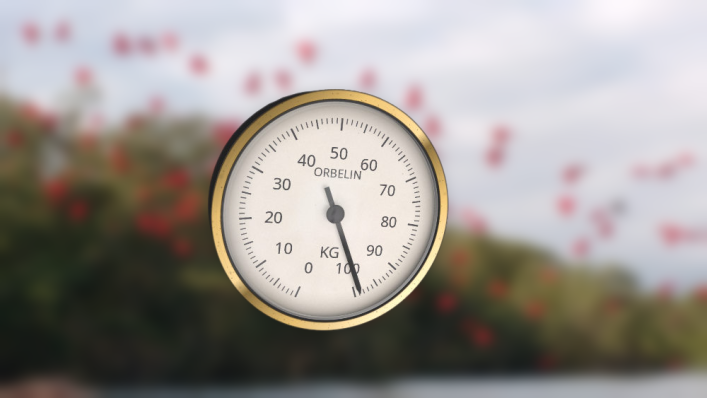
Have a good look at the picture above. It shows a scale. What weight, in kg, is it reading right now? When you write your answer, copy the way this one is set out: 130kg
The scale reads 99kg
